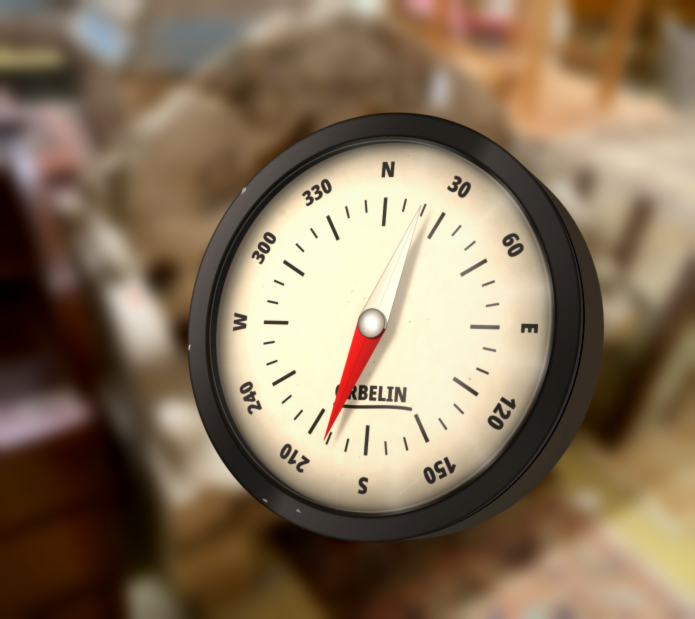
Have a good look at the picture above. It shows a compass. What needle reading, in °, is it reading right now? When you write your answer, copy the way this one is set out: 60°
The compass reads 200°
